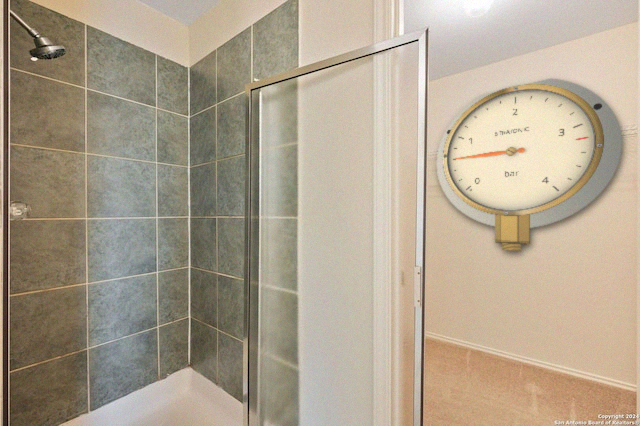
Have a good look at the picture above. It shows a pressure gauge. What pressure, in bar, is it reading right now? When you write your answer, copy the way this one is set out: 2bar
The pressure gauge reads 0.6bar
